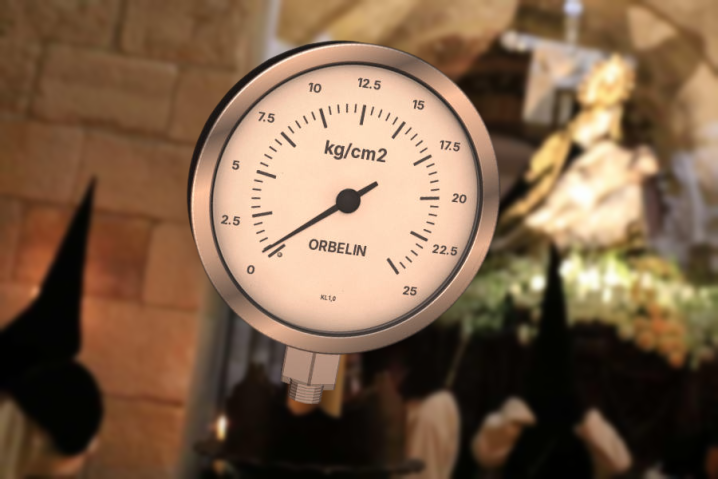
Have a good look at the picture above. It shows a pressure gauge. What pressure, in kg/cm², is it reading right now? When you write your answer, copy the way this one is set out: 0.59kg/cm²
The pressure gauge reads 0.5kg/cm²
